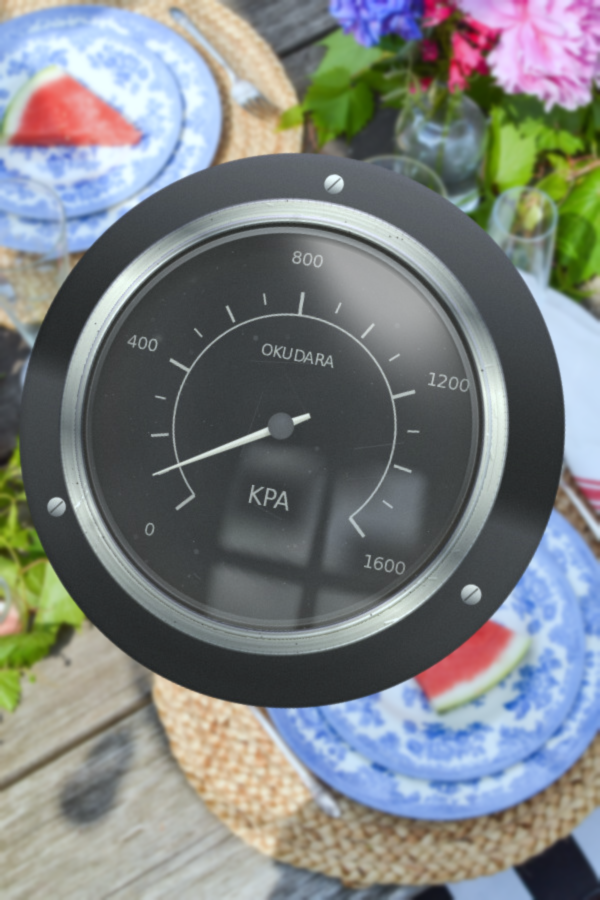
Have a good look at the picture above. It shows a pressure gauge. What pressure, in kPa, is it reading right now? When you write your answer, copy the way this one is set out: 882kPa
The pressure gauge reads 100kPa
